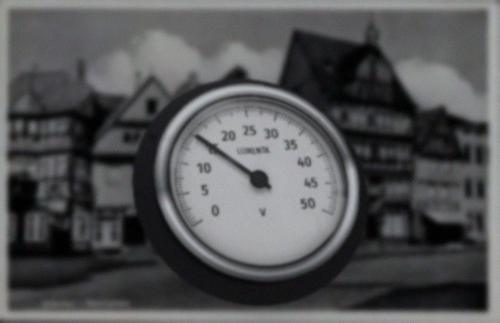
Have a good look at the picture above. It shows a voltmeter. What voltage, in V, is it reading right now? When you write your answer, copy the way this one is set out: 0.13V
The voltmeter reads 15V
